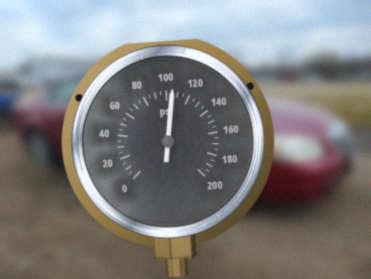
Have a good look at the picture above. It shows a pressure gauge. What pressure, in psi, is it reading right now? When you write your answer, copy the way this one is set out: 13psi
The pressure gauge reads 105psi
